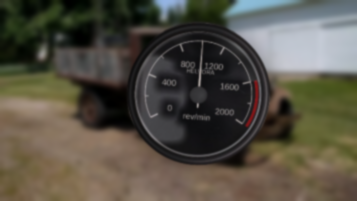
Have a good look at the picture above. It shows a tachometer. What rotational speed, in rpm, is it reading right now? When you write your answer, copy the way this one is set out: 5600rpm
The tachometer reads 1000rpm
